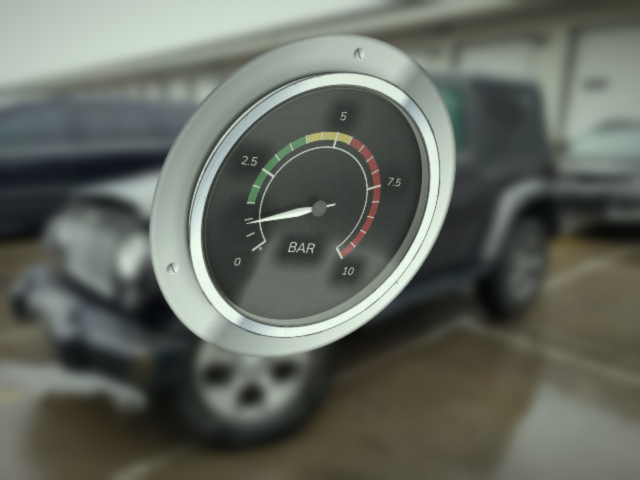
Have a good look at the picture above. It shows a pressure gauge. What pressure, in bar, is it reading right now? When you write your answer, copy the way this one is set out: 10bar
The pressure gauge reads 1bar
